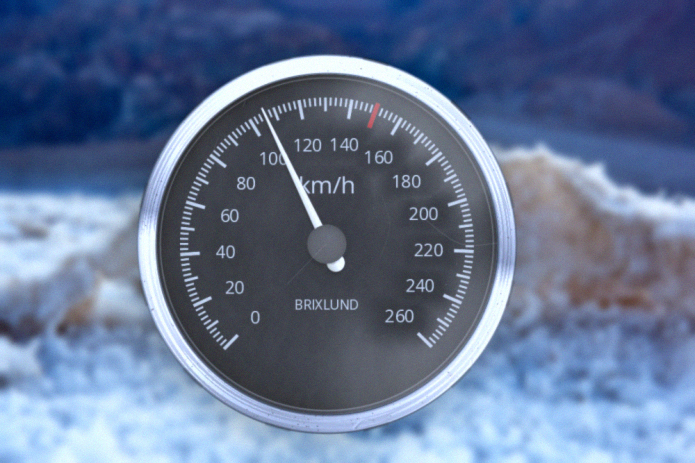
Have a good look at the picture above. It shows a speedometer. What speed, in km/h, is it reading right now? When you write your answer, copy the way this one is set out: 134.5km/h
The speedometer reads 106km/h
